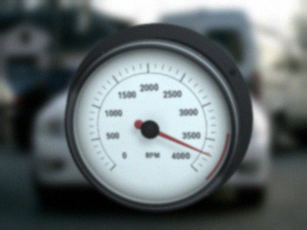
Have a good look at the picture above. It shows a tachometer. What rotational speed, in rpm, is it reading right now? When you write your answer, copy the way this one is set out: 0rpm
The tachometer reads 3700rpm
